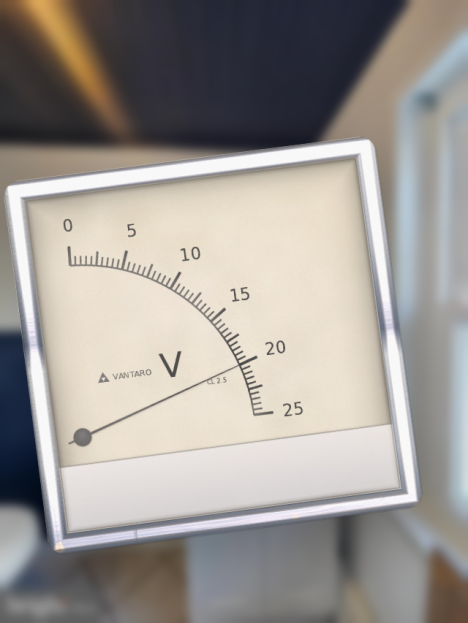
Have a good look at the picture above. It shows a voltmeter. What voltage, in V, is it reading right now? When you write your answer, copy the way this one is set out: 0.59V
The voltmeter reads 20V
